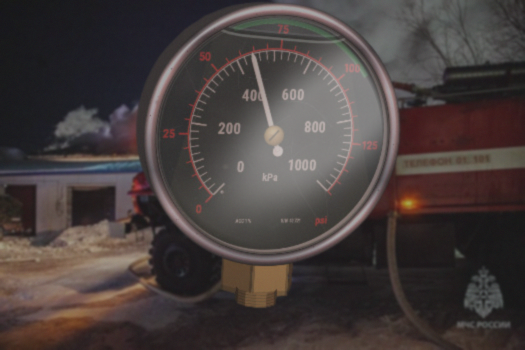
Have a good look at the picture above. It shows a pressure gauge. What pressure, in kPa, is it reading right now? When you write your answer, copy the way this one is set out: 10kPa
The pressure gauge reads 440kPa
